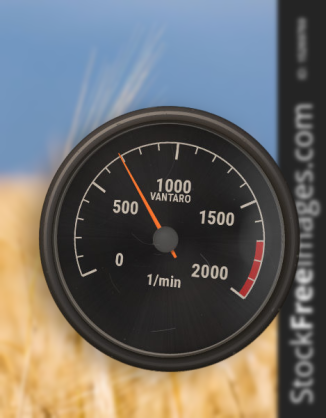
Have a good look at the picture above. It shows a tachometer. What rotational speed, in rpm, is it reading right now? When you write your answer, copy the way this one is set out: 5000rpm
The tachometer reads 700rpm
